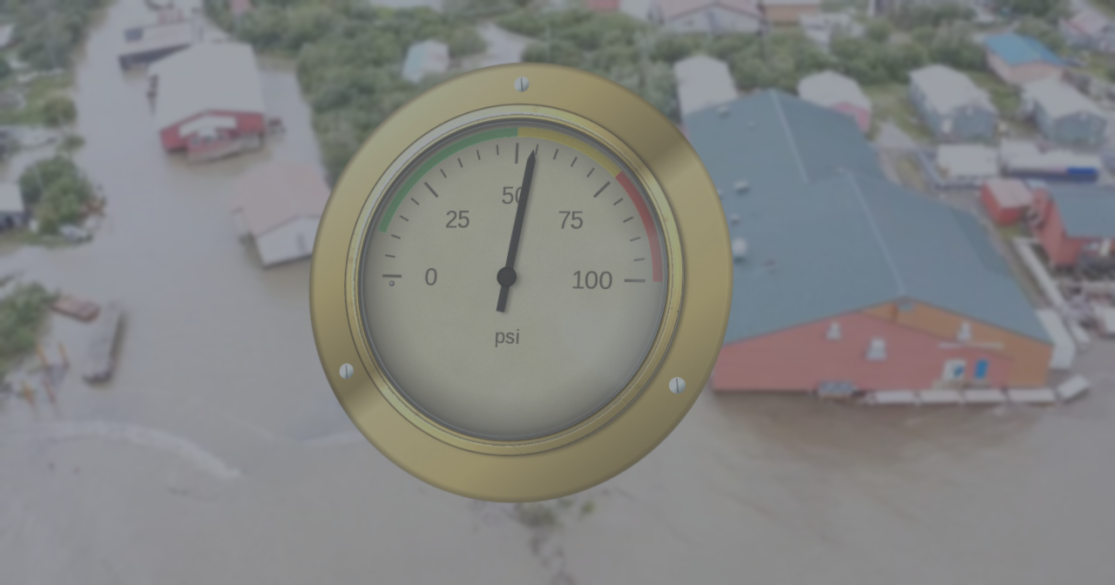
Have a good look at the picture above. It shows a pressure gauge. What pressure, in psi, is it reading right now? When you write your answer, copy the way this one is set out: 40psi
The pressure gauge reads 55psi
